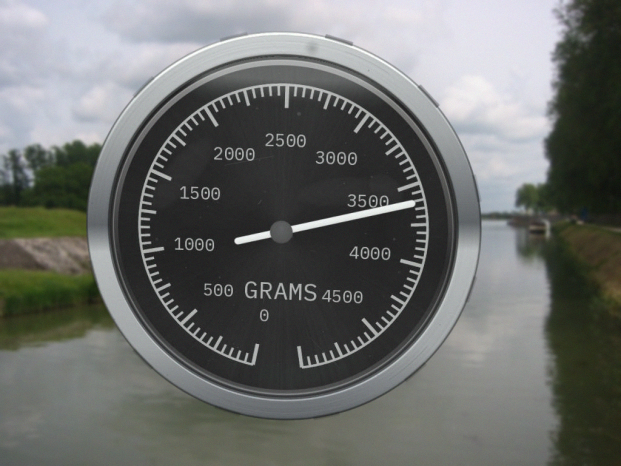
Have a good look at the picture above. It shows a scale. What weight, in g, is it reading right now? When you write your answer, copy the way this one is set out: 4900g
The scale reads 3600g
